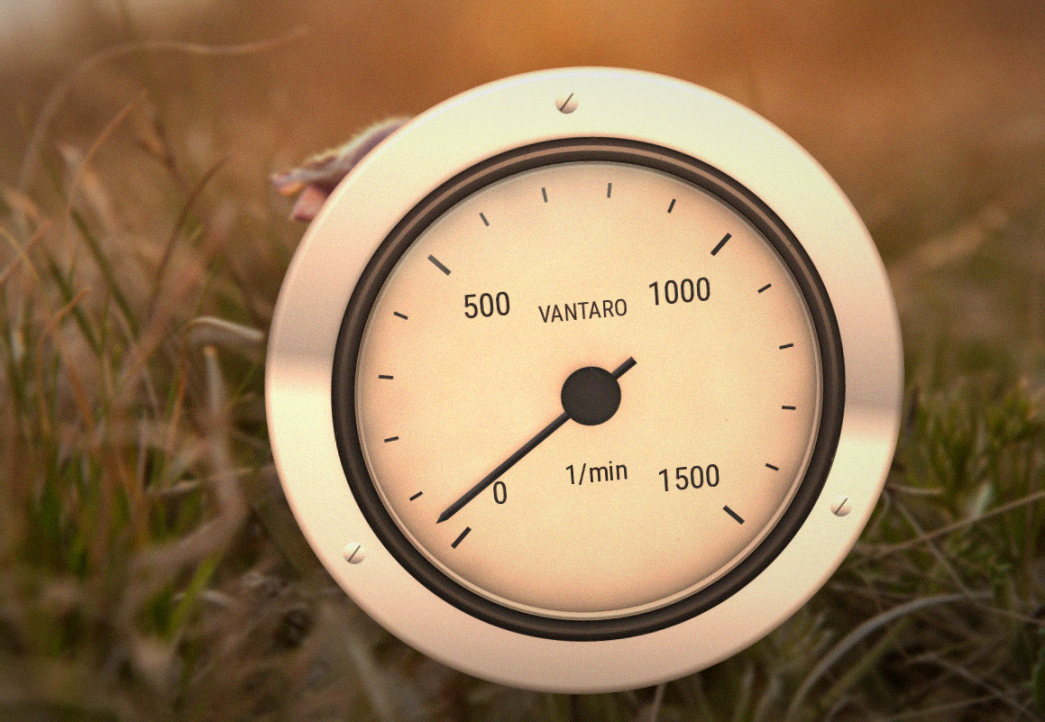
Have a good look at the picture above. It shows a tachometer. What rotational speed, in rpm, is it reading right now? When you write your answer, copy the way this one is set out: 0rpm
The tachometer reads 50rpm
